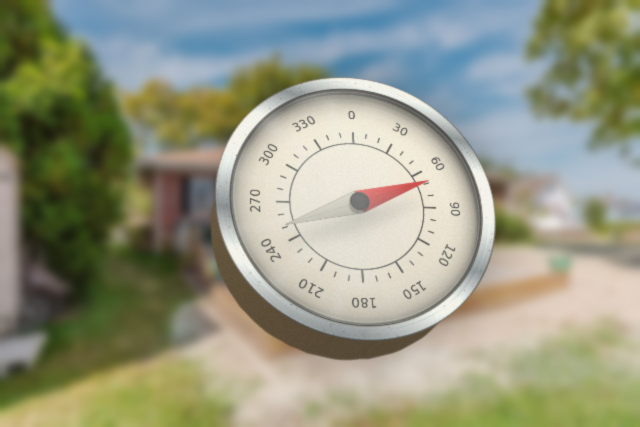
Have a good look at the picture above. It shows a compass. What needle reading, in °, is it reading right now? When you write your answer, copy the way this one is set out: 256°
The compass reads 70°
